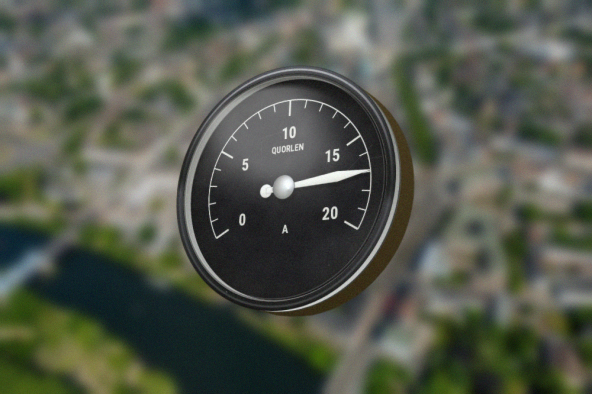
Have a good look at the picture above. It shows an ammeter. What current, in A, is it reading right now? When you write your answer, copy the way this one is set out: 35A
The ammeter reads 17A
